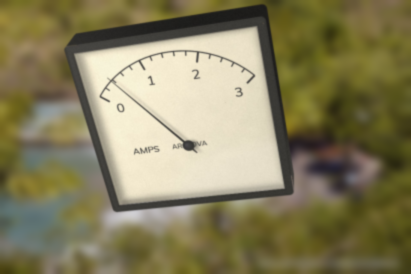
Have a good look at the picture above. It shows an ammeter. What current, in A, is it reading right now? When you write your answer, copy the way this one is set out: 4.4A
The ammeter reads 0.4A
